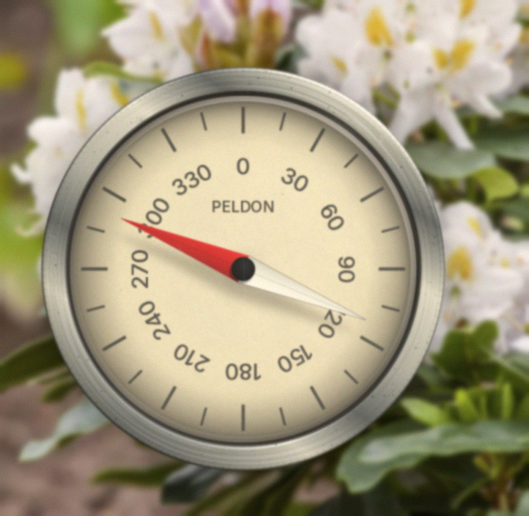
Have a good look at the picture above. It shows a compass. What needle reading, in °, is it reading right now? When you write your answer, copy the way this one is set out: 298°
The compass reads 292.5°
